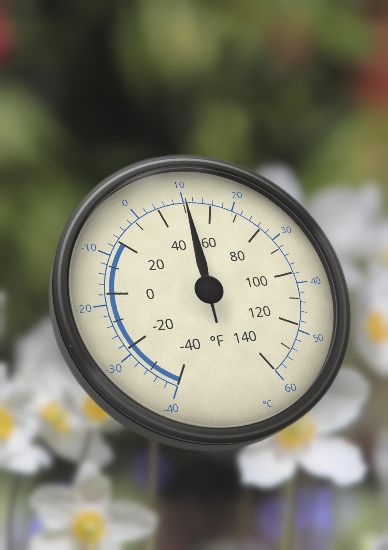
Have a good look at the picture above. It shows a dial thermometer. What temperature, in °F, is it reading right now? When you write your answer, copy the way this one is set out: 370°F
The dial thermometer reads 50°F
